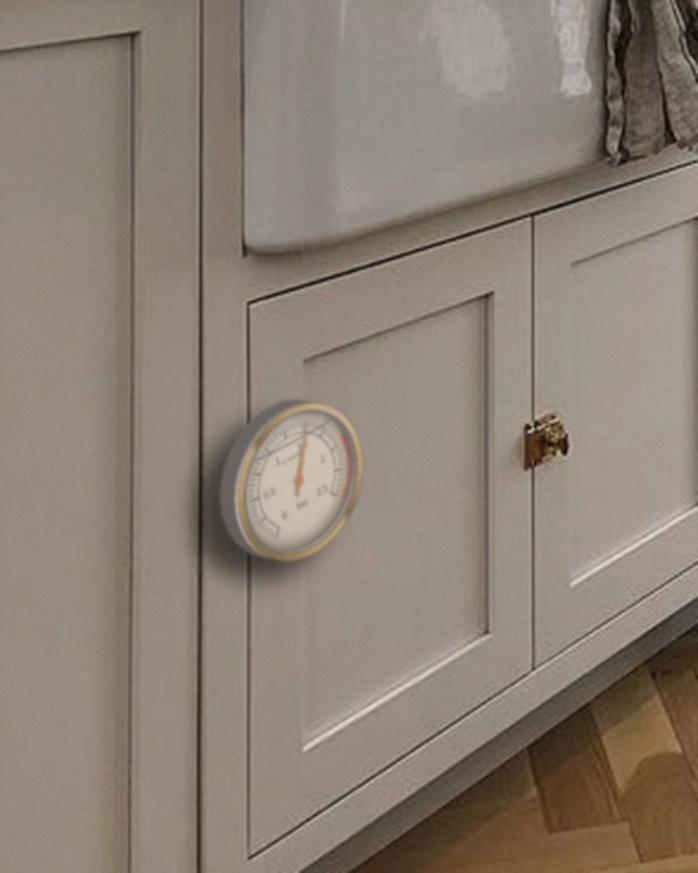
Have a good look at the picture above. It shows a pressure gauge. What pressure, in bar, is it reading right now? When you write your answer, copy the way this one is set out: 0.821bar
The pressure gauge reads 1.5bar
